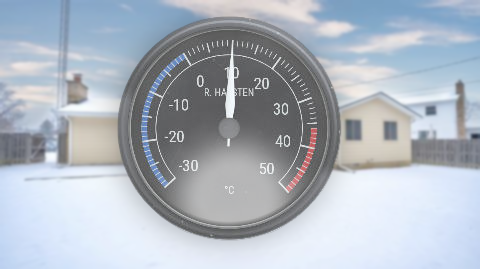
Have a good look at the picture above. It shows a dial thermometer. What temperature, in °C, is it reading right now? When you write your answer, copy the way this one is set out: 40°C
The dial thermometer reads 10°C
